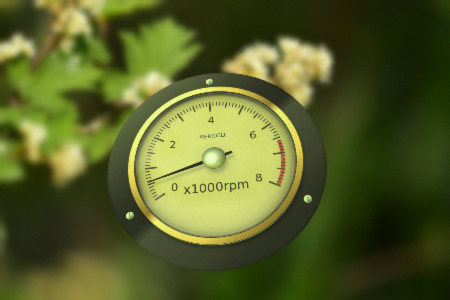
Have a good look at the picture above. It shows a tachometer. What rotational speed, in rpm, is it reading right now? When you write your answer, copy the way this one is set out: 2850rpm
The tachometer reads 500rpm
